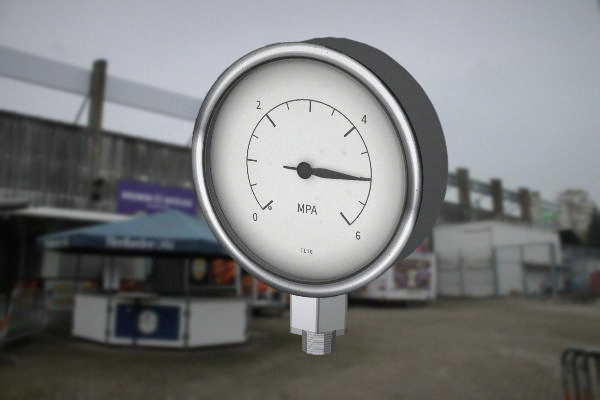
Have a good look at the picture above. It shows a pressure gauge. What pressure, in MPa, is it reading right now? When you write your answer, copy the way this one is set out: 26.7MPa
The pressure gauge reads 5MPa
